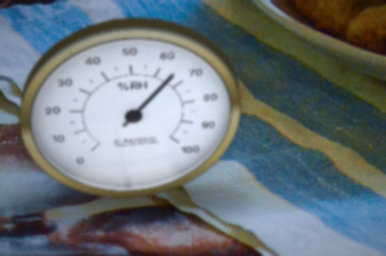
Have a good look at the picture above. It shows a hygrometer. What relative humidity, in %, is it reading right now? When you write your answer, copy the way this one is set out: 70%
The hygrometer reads 65%
